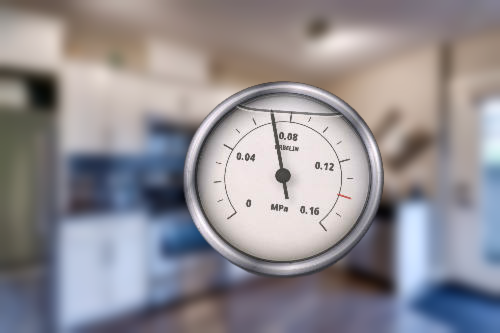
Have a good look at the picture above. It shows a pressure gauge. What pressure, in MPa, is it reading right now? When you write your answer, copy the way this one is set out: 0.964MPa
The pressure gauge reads 0.07MPa
